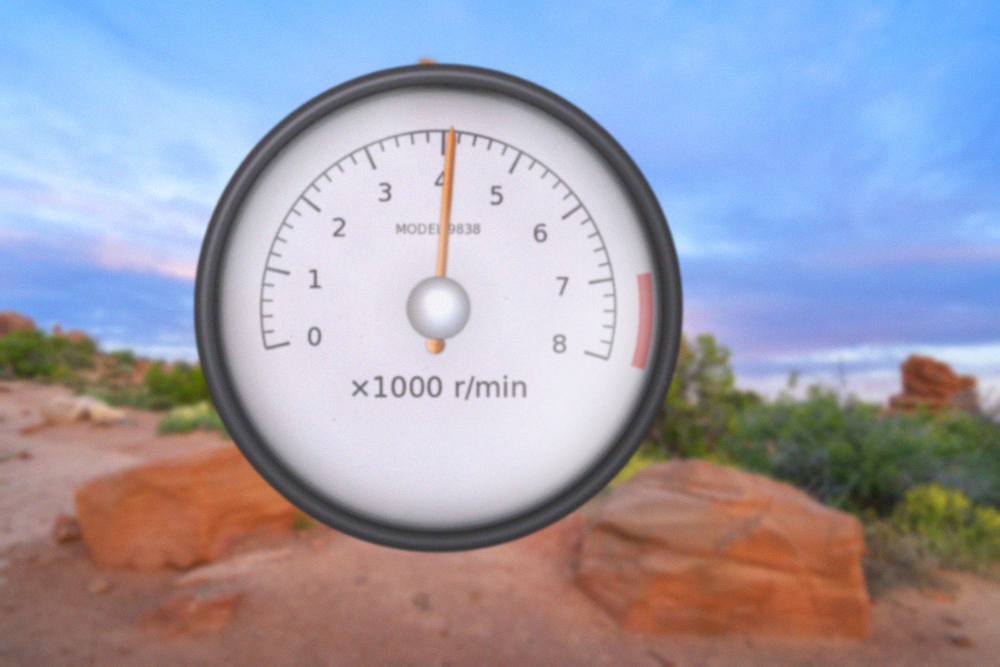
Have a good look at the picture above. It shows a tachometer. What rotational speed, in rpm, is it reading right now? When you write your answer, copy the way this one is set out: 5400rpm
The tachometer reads 4100rpm
